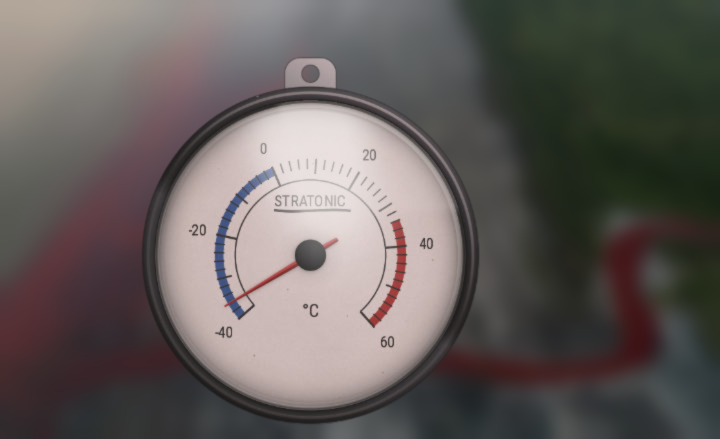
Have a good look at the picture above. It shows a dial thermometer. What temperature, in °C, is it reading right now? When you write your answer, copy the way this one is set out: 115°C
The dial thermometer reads -36°C
